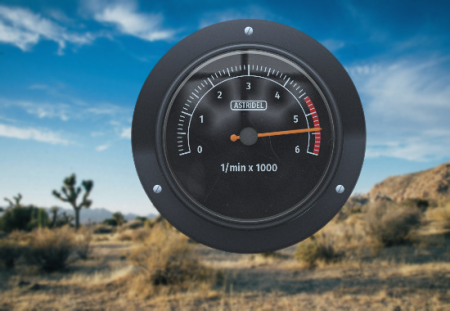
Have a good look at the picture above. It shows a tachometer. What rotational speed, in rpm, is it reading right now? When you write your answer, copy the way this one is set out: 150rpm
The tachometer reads 5400rpm
